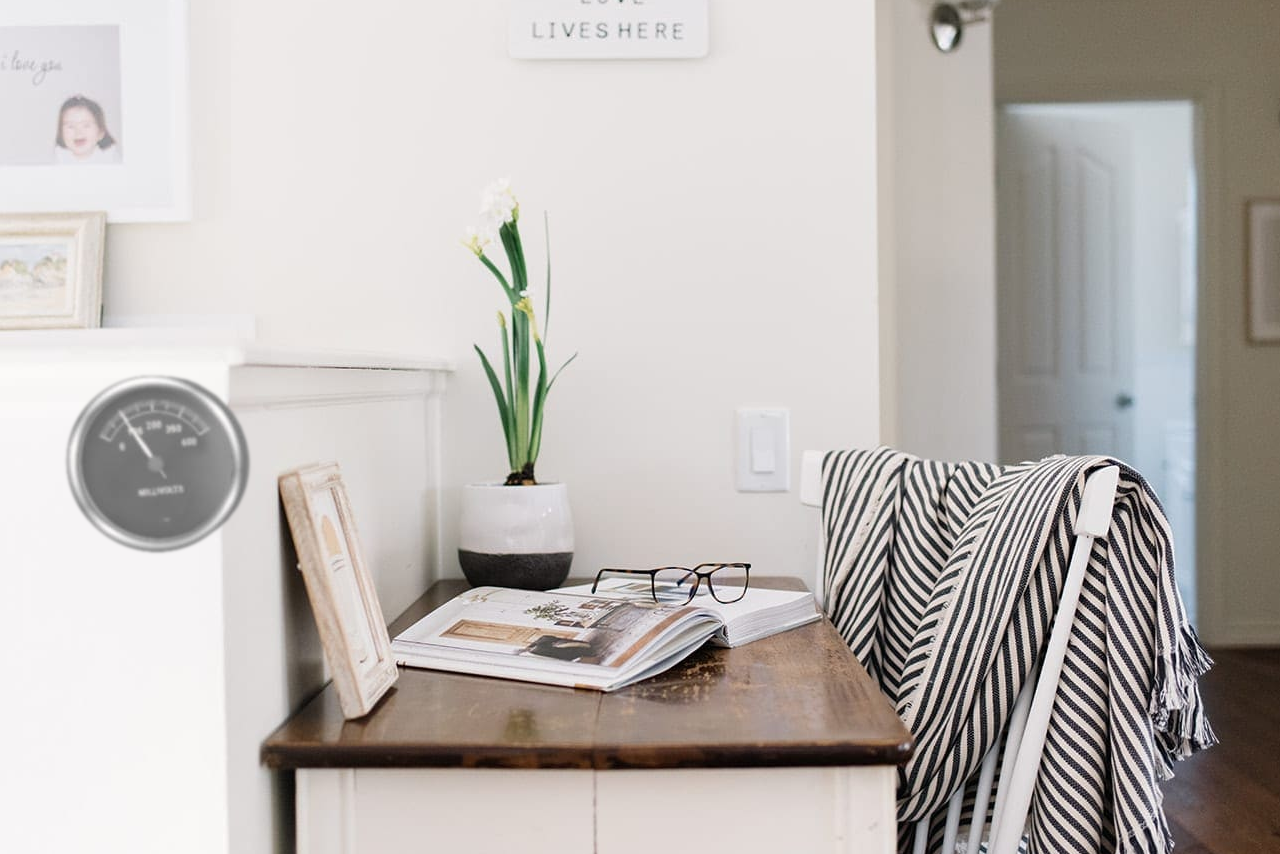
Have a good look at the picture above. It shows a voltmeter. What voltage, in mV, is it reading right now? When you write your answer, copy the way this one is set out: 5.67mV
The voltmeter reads 100mV
